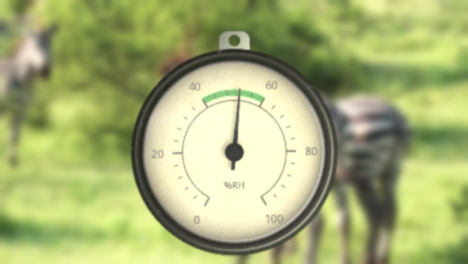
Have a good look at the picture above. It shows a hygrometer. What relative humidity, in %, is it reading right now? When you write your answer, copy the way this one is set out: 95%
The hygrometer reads 52%
